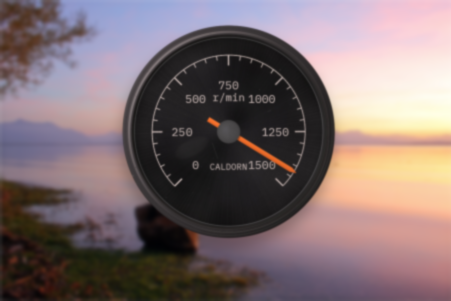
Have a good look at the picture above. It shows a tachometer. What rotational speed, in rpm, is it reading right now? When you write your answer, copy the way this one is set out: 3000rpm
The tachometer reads 1425rpm
